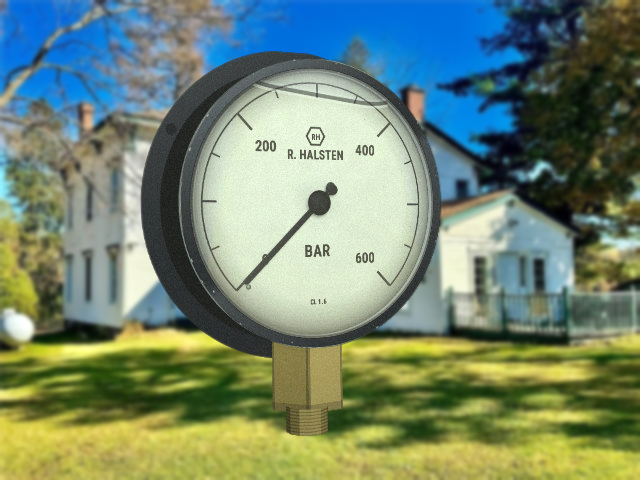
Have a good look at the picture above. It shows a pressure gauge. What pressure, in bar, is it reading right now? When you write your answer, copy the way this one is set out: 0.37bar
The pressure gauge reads 0bar
